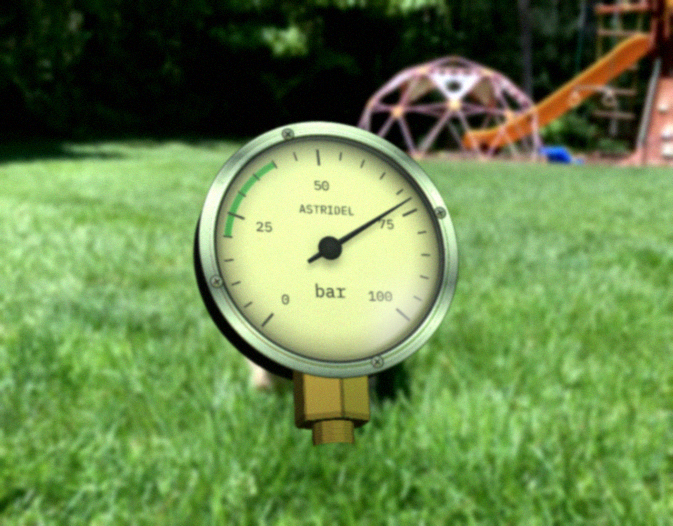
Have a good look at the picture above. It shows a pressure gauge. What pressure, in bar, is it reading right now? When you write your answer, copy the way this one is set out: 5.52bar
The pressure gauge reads 72.5bar
